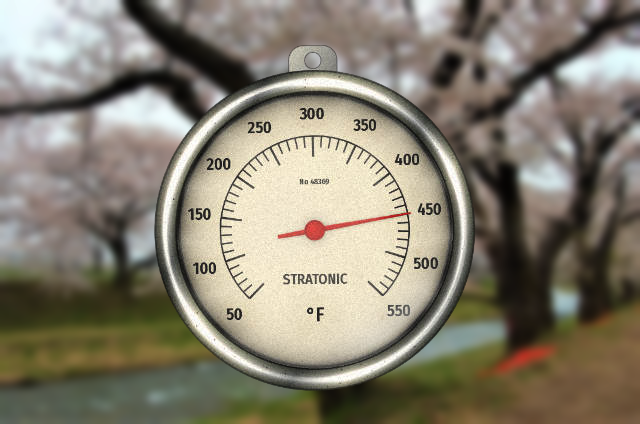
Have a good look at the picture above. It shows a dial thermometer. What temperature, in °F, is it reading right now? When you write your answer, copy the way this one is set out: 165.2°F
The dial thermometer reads 450°F
